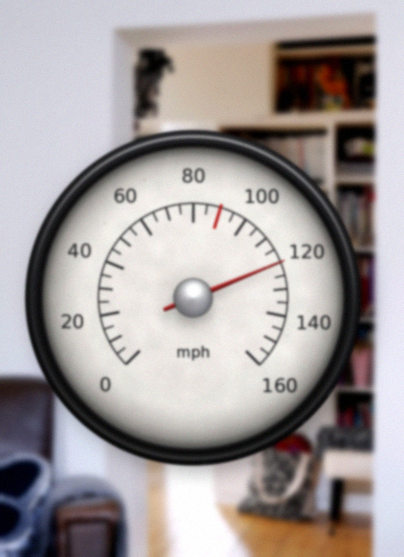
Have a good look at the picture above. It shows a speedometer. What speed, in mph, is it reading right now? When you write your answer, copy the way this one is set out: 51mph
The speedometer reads 120mph
